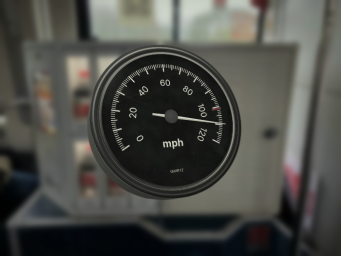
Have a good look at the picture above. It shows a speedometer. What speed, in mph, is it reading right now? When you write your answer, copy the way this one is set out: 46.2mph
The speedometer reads 110mph
